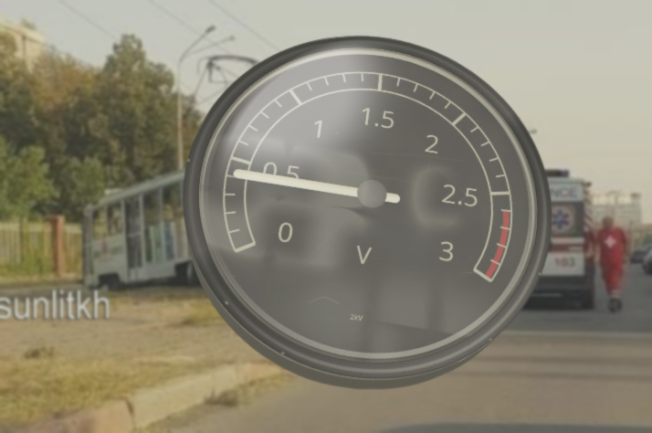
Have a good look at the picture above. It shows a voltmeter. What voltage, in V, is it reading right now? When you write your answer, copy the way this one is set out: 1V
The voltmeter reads 0.4V
